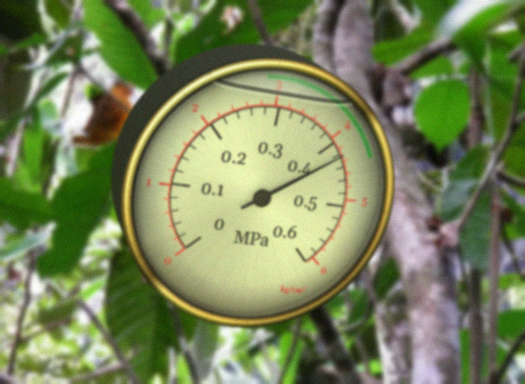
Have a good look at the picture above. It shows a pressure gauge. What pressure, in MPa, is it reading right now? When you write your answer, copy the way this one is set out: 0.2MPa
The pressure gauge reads 0.42MPa
